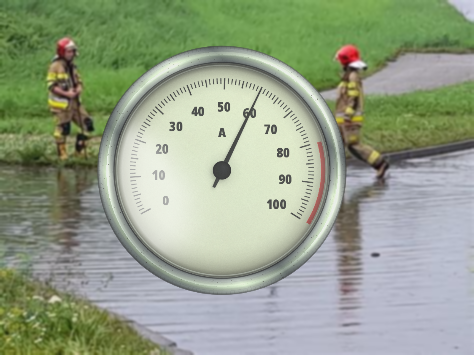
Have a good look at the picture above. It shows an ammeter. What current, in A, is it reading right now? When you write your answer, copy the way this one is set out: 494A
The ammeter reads 60A
